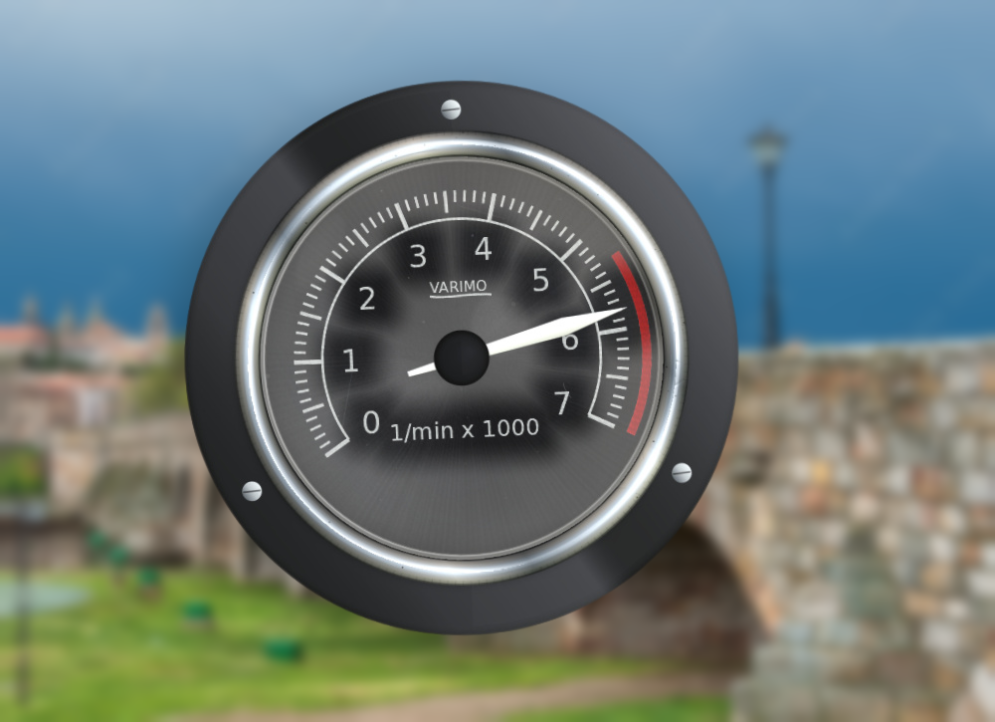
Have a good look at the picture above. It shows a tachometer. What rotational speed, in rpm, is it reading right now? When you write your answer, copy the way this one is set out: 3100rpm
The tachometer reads 5800rpm
